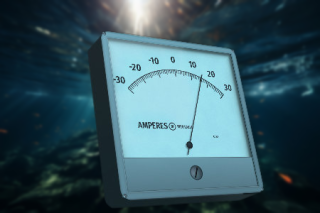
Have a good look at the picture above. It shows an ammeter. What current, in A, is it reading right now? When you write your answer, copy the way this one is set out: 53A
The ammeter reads 15A
